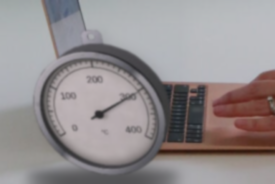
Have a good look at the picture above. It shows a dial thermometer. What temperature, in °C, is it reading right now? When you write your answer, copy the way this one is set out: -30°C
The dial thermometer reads 300°C
